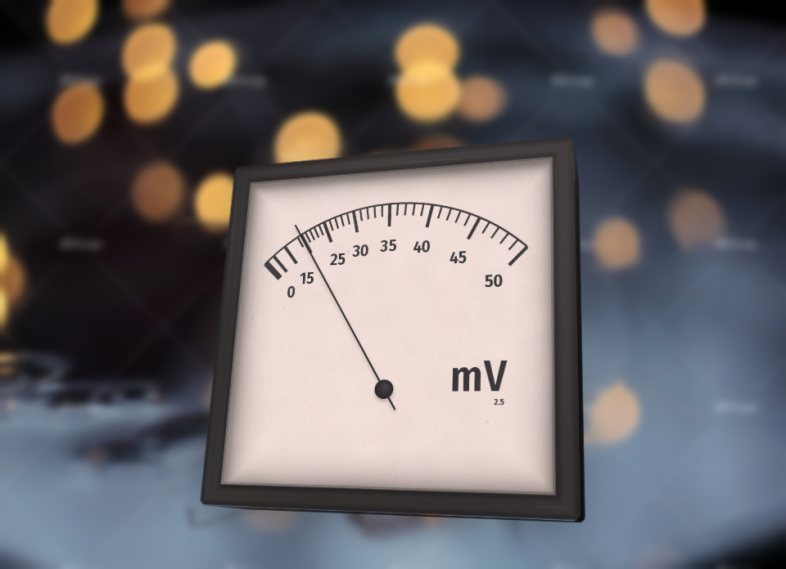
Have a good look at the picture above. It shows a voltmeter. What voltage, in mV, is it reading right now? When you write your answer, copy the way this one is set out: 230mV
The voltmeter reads 20mV
